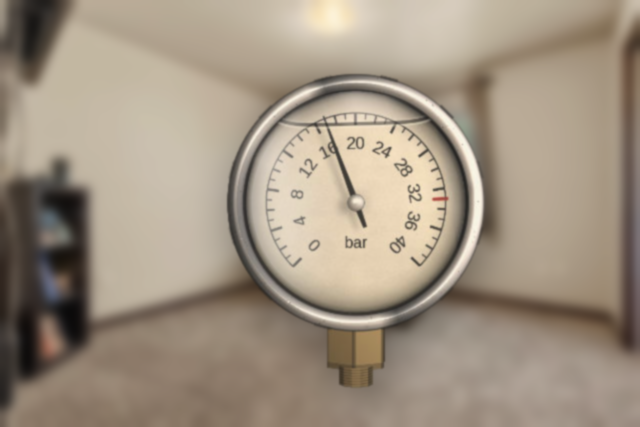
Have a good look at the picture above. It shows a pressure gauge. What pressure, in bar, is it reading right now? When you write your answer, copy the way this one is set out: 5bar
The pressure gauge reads 17bar
